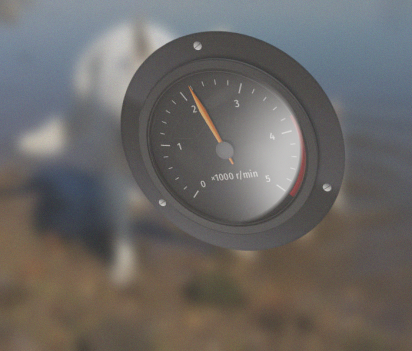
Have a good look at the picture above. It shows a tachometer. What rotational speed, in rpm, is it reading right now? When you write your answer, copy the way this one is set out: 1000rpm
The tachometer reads 2200rpm
